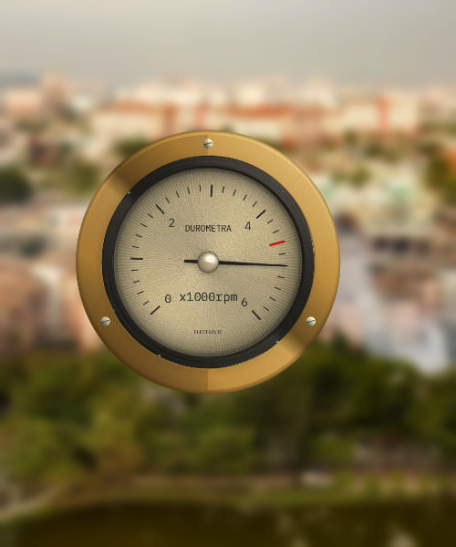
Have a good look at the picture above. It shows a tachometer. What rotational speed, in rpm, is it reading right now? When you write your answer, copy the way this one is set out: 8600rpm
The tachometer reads 5000rpm
